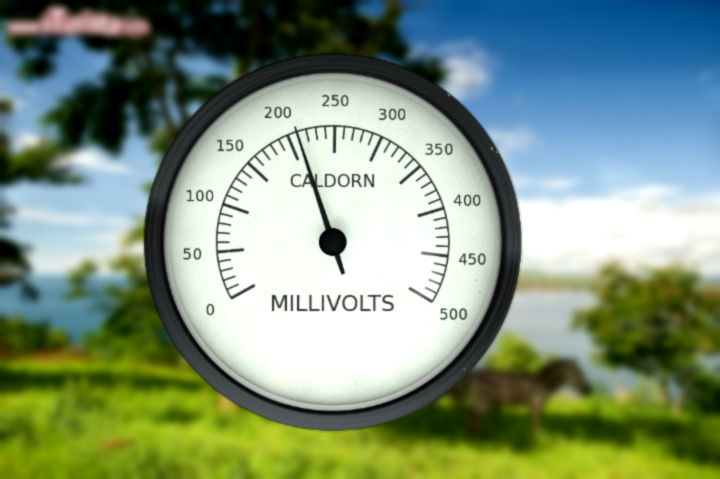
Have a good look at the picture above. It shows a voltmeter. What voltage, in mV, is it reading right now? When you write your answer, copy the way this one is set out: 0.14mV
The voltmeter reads 210mV
